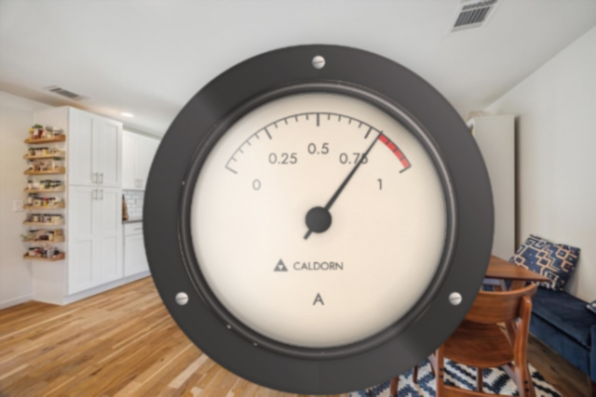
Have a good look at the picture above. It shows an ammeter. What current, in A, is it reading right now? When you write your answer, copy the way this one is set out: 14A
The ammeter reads 0.8A
